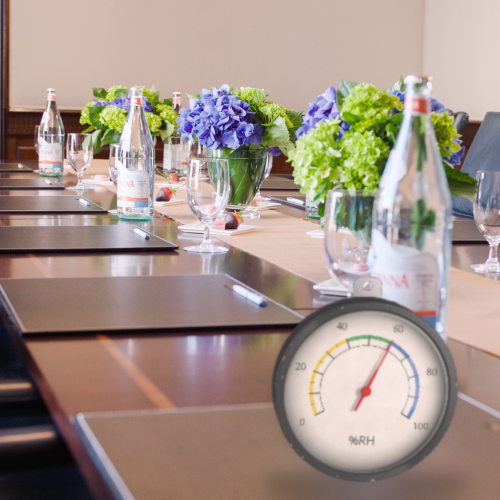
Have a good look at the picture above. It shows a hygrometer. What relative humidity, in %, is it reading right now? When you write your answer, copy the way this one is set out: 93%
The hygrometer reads 60%
